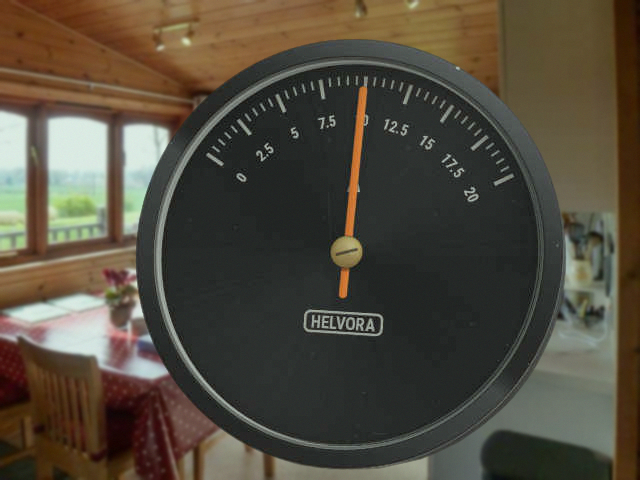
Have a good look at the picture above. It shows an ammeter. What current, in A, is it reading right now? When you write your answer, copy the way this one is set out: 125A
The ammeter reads 10A
